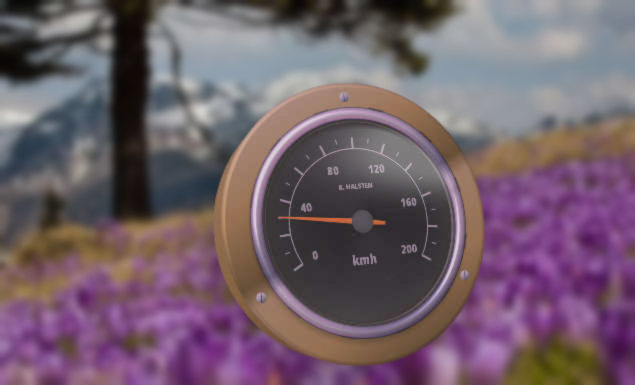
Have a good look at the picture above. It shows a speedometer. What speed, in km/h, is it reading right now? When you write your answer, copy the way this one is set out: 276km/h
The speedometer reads 30km/h
